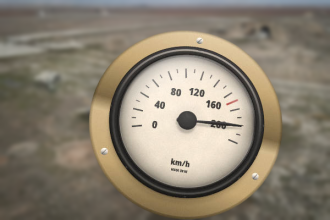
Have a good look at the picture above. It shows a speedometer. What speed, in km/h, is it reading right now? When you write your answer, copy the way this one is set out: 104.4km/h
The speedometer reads 200km/h
